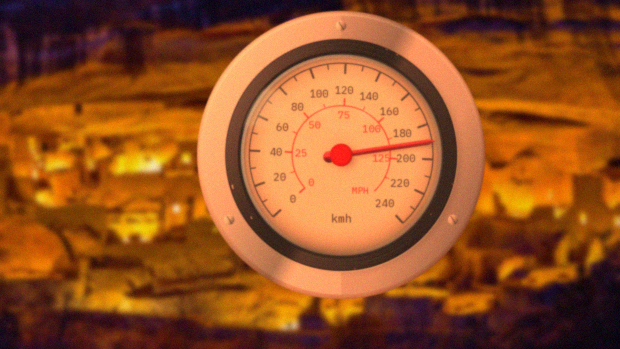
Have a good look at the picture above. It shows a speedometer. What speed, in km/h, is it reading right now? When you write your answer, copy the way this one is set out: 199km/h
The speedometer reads 190km/h
